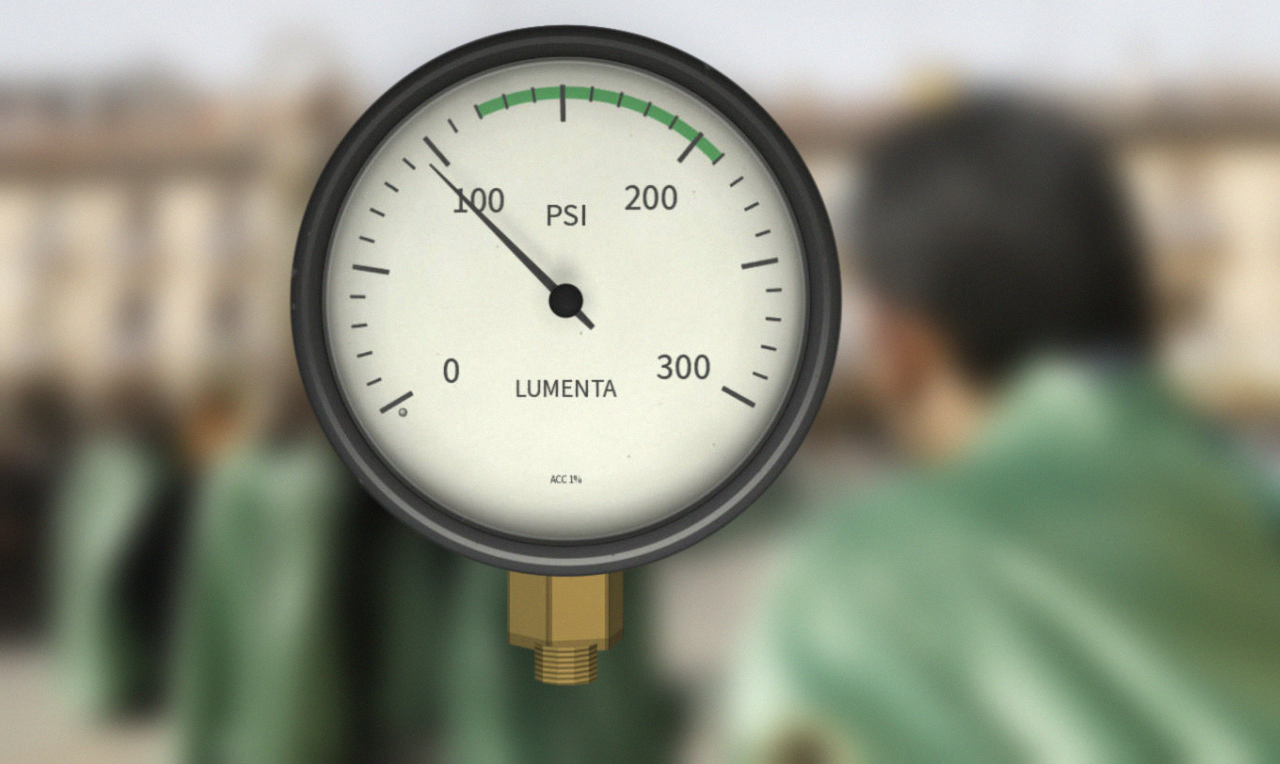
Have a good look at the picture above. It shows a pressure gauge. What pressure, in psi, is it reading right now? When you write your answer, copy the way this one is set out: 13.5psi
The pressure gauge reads 95psi
